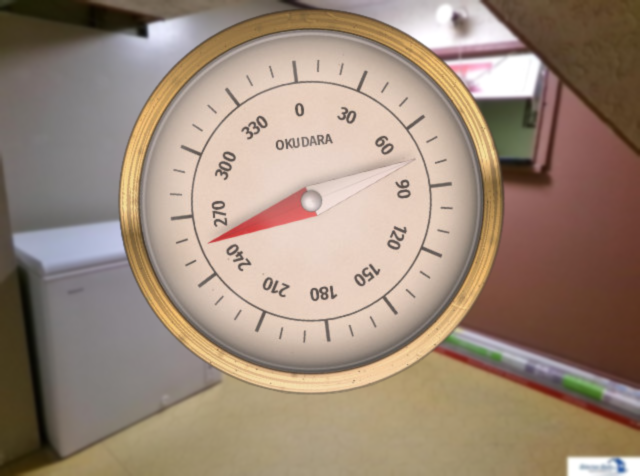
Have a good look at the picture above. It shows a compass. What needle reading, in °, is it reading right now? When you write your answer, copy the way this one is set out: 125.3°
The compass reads 255°
